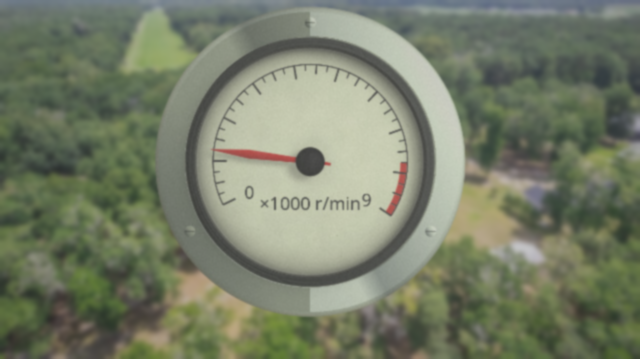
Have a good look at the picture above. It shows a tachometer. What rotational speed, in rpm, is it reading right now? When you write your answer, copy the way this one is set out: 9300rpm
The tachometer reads 1250rpm
